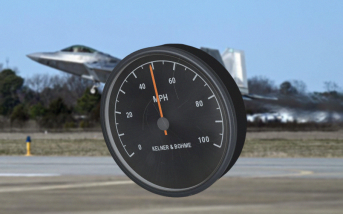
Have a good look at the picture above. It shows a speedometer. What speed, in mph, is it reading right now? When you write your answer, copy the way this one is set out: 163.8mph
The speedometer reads 50mph
